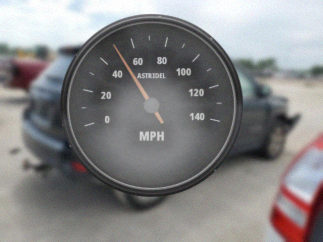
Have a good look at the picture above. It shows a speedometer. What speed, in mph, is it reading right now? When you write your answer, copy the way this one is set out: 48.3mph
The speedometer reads 50mph
